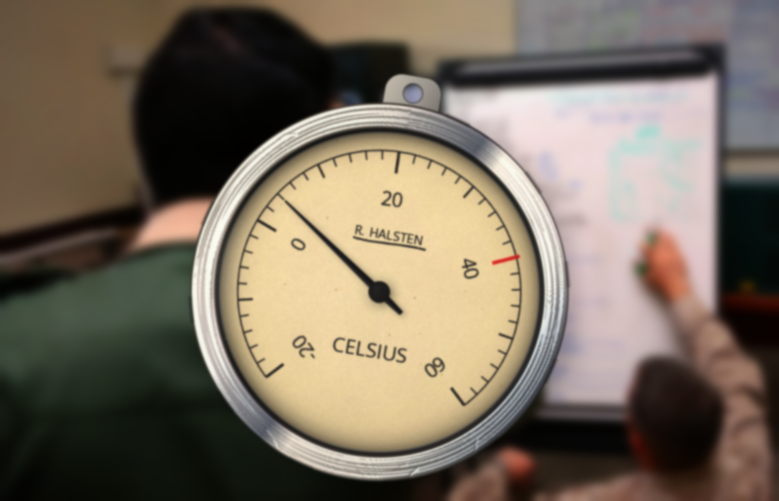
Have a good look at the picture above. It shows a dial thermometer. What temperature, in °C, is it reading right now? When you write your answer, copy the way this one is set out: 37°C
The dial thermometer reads 4°C
